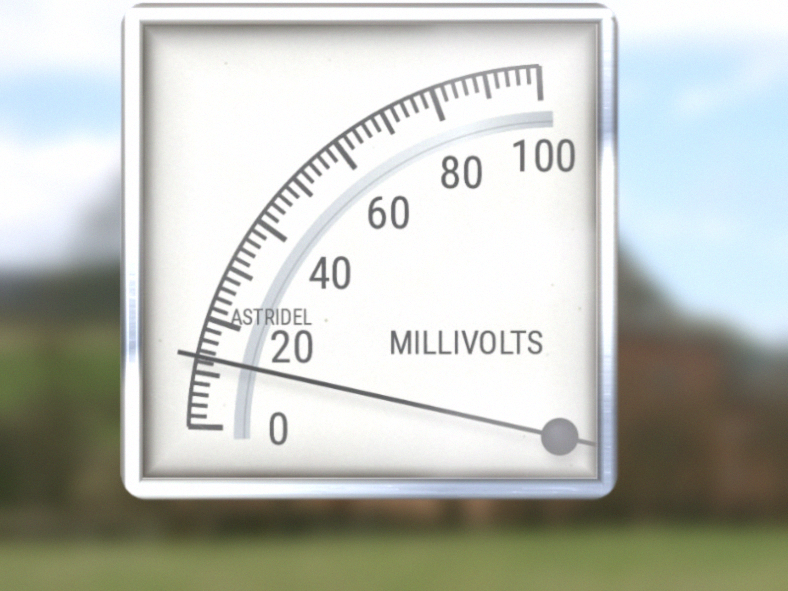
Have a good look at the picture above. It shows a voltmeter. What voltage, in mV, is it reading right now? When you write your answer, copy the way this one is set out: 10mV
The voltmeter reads 13mV
